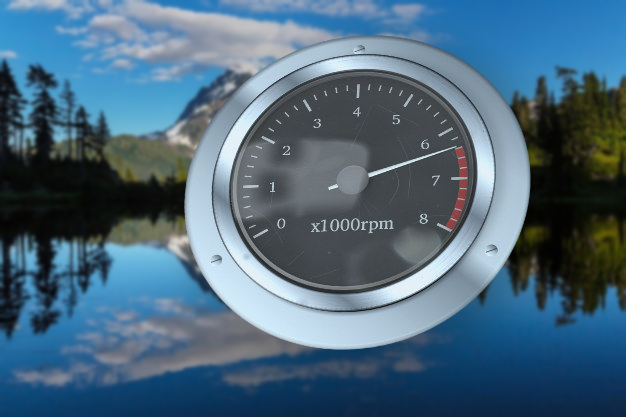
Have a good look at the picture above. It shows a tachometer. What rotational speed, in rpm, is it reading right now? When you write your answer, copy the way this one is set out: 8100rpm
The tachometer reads 6400rpm
